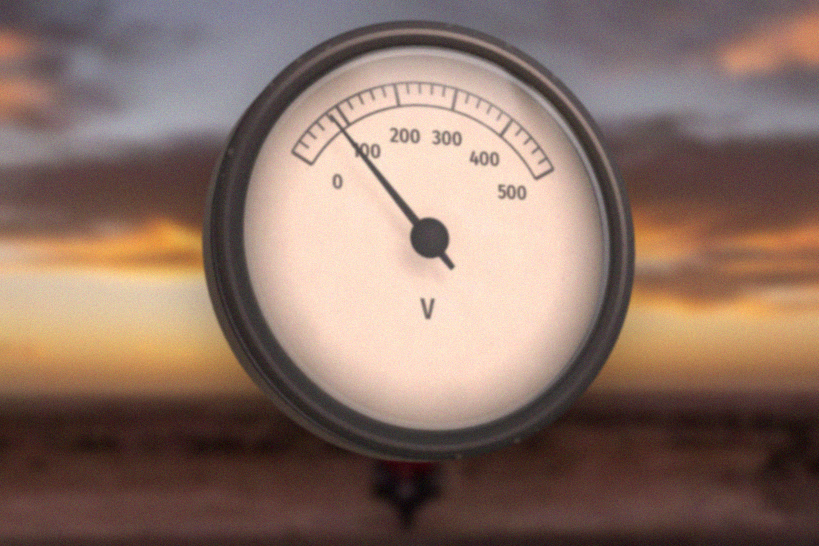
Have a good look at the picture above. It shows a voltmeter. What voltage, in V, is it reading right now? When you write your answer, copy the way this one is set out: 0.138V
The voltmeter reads 80V
